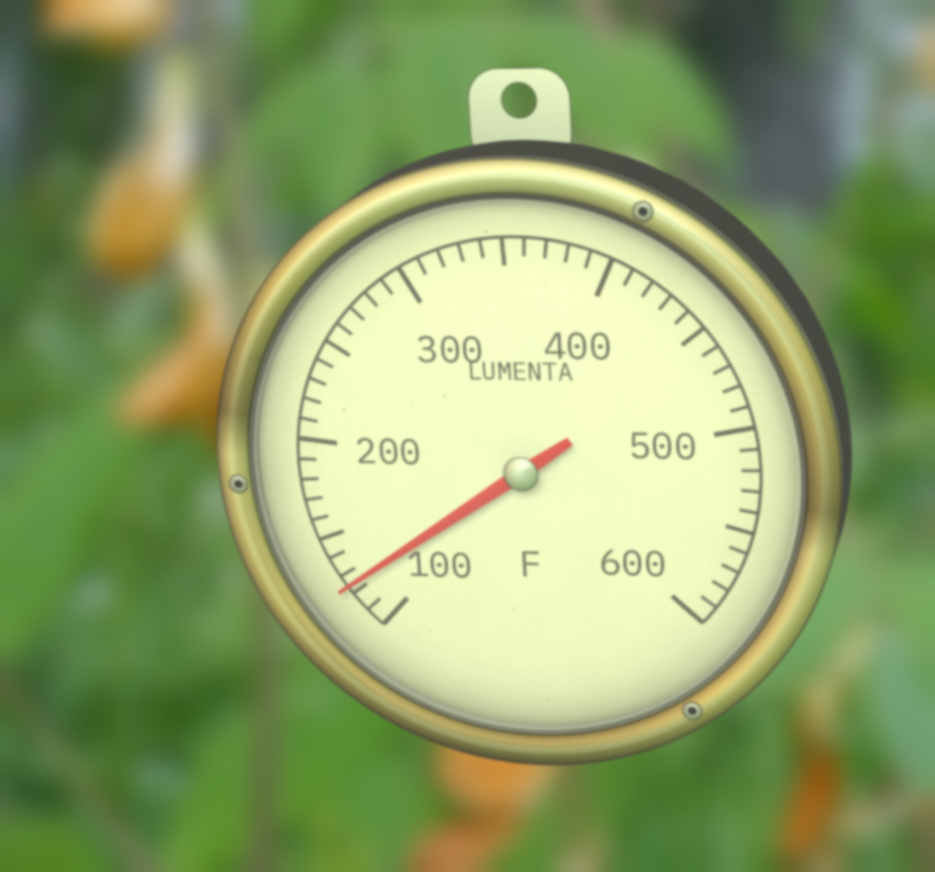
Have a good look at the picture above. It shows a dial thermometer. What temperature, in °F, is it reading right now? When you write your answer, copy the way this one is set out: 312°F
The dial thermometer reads 125°F
